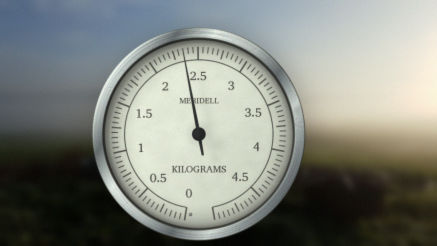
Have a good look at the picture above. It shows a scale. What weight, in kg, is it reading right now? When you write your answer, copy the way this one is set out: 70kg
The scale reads 2.35kg
